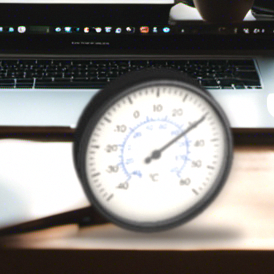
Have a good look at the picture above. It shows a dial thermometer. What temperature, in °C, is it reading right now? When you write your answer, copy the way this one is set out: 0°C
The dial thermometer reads 30°C
